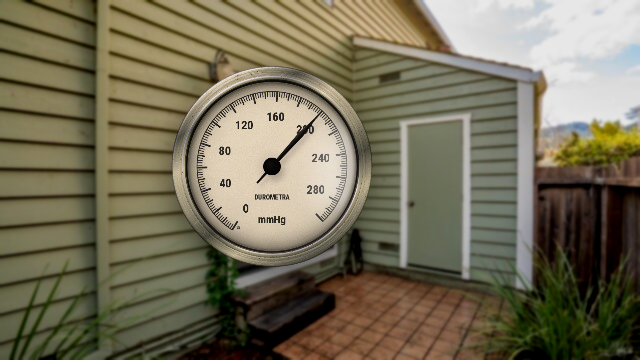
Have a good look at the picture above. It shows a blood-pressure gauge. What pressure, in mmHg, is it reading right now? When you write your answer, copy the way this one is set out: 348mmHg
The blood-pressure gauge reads 200mmHg
